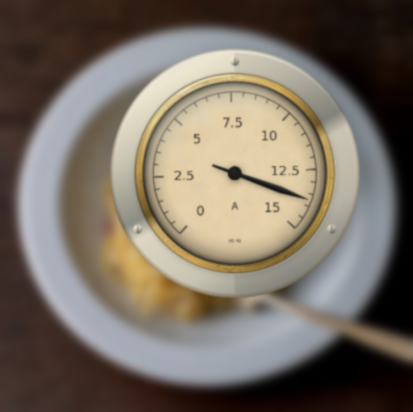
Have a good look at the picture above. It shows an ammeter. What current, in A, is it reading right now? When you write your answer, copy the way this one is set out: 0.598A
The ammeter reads 13.75A
